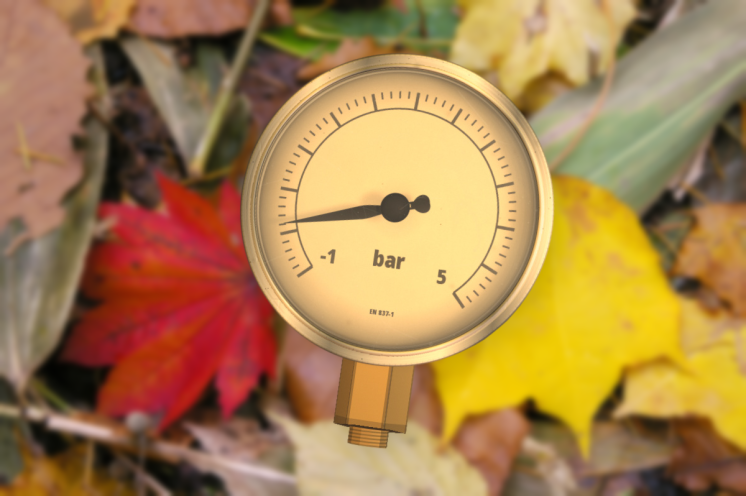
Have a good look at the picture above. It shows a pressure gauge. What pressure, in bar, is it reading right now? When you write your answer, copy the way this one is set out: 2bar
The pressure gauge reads -0.4bar
